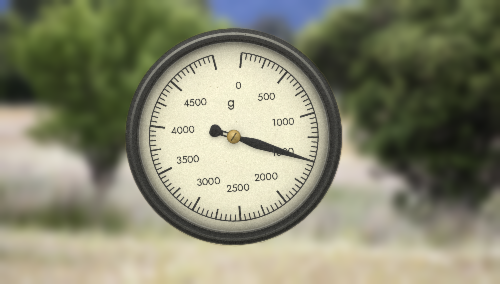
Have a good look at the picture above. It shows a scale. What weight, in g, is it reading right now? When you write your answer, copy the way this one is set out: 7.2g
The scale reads 1500g
